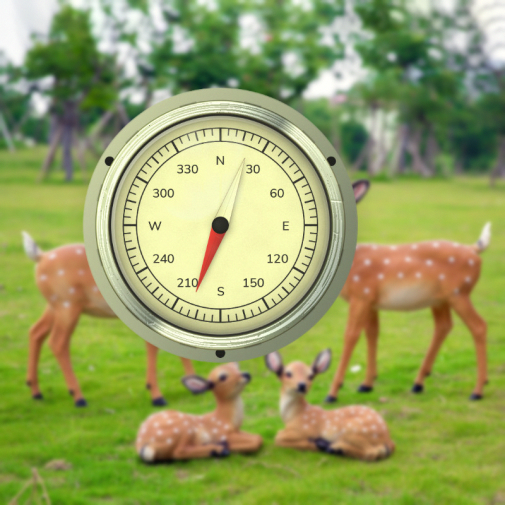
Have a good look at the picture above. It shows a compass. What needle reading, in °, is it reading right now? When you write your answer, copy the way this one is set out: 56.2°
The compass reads 200°
